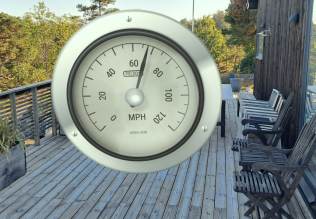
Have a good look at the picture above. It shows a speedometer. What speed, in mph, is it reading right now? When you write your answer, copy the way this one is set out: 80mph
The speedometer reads 67.5mph
